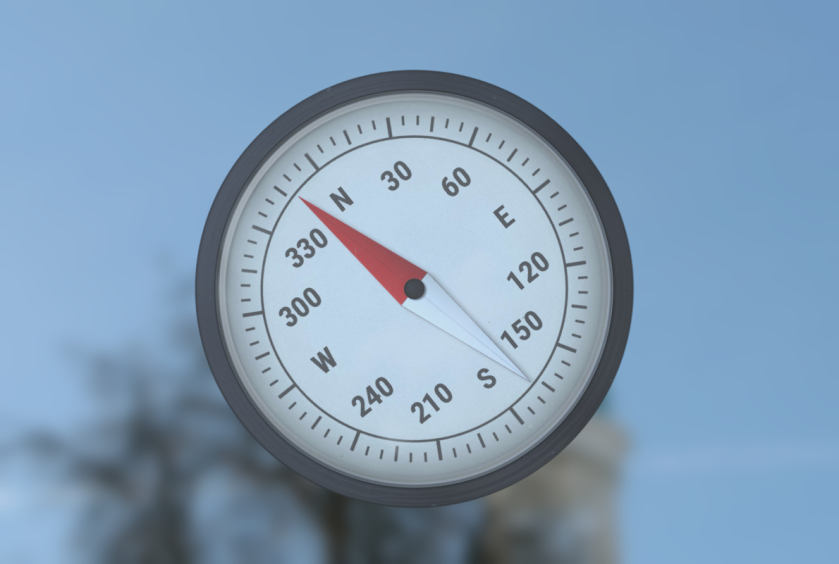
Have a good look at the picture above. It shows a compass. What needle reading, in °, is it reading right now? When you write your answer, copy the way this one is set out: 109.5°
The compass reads 347.5°
